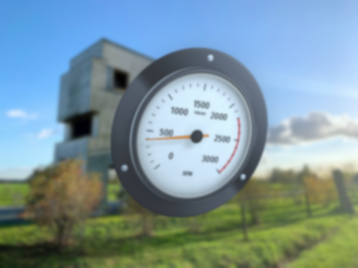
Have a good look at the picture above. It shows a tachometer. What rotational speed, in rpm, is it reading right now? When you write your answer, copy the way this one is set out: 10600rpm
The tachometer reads 400rpm
